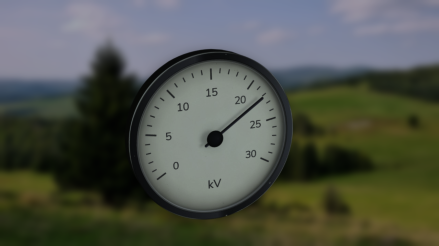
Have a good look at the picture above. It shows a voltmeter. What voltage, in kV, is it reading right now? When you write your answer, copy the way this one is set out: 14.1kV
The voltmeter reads 22kV
